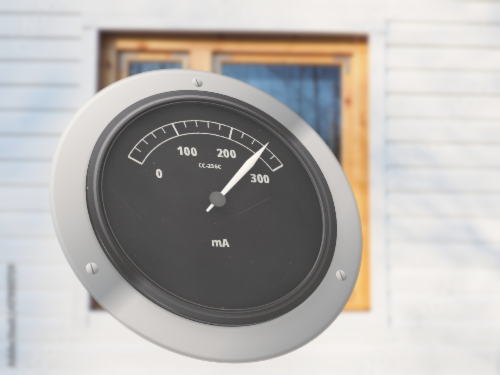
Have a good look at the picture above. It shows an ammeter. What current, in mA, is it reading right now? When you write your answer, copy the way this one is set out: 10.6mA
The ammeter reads 260mA
